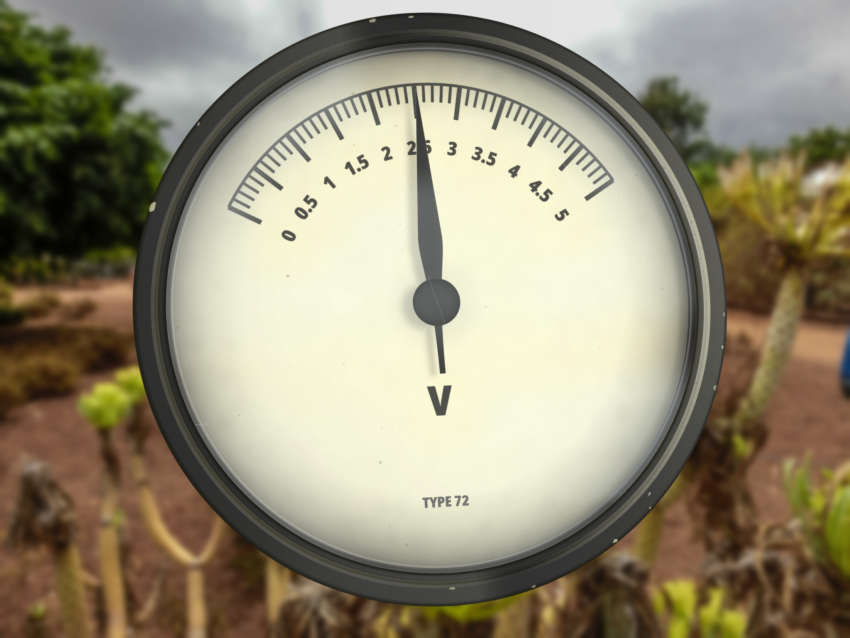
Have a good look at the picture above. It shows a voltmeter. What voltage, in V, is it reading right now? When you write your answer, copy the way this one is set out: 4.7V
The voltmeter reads 2.5V
